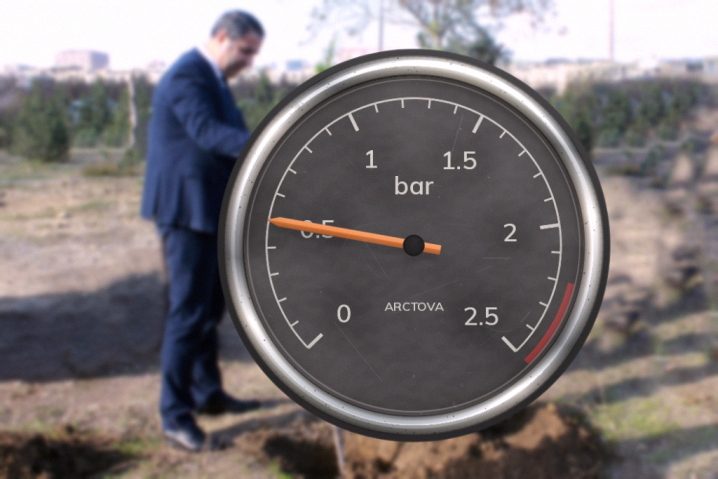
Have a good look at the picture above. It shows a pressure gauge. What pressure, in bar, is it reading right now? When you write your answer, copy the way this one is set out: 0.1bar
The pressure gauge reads 0.5bar
